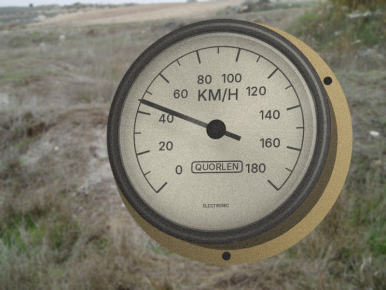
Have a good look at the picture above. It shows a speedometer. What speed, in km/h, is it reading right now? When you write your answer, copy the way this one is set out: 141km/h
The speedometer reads 45km/h
